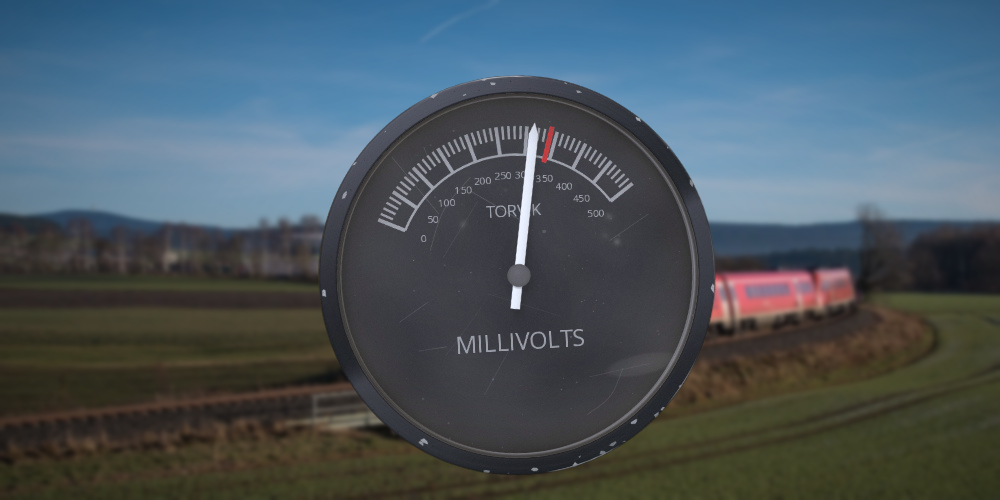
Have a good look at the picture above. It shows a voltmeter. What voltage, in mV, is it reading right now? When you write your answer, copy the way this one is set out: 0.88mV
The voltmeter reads 310mV
